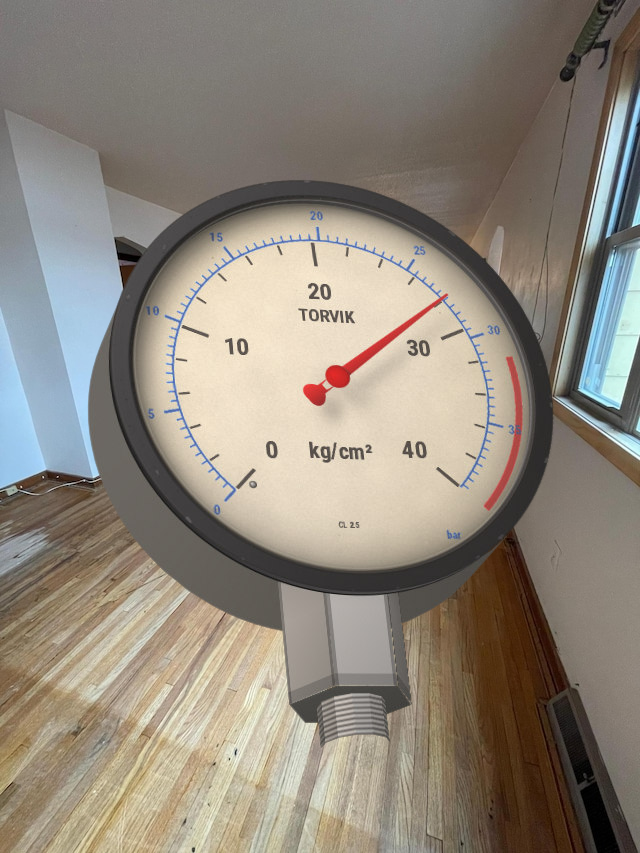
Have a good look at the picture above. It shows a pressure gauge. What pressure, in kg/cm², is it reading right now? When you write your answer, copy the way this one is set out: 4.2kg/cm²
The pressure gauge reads 28kg/cm²
